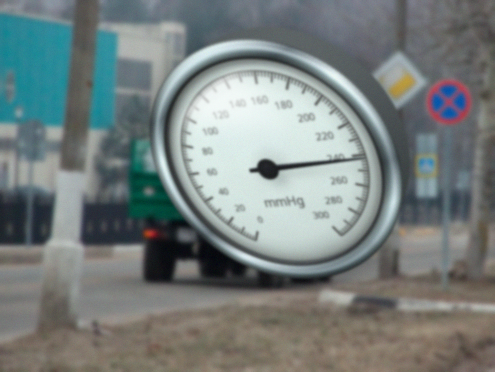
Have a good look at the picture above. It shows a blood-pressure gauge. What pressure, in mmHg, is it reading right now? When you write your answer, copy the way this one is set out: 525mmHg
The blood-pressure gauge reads 240mmHg
